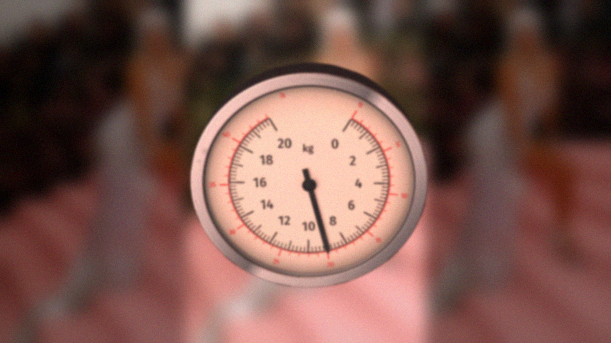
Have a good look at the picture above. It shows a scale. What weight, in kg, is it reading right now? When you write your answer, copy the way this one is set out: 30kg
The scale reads 9kg
